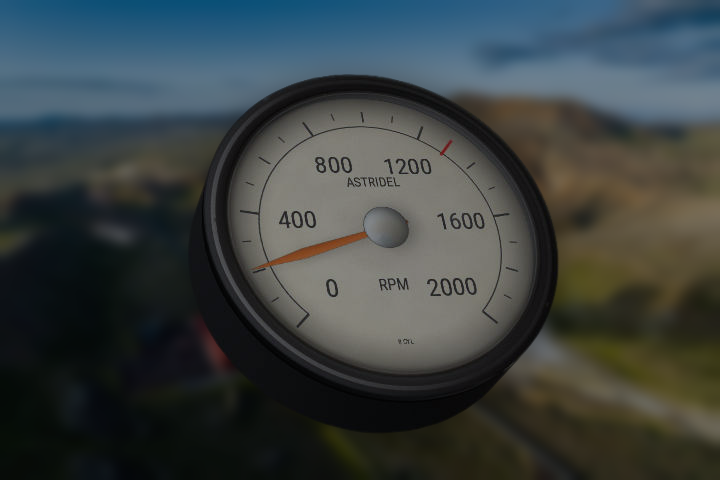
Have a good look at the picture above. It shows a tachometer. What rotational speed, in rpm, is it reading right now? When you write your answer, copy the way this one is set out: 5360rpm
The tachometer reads 200rpm
